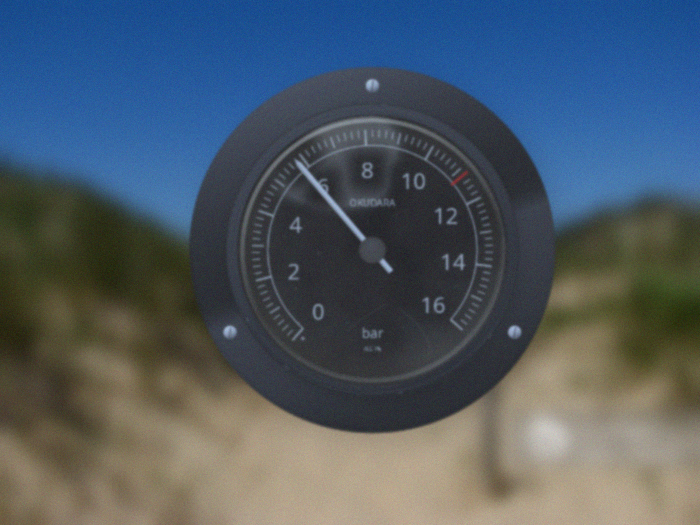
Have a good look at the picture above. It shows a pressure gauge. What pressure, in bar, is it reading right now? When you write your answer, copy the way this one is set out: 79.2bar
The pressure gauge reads 5.8bar
